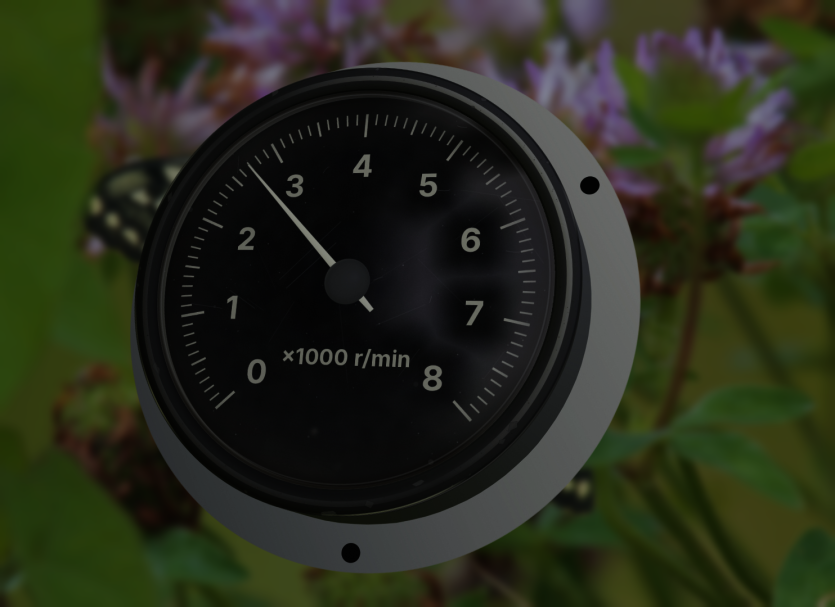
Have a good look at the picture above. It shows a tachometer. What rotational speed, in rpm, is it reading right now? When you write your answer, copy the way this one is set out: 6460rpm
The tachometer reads 2700rpm
